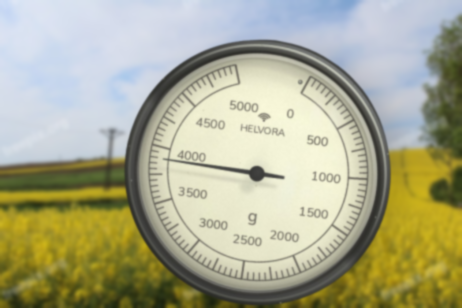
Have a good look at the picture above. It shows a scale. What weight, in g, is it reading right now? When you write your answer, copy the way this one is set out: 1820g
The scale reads 3900g
